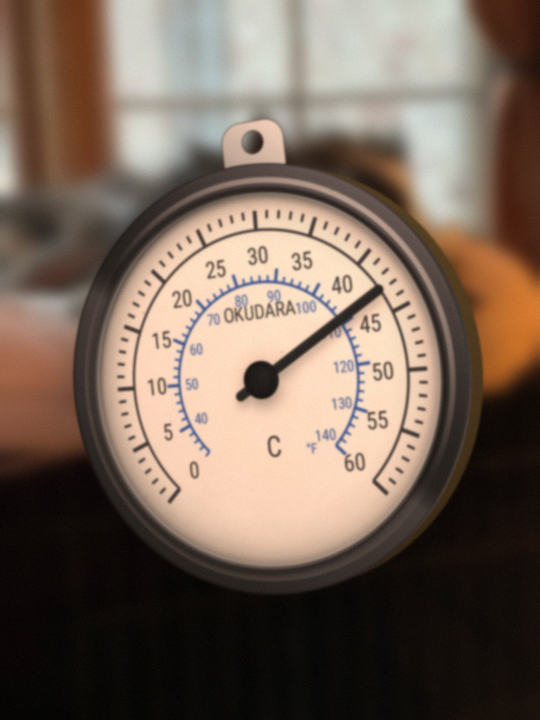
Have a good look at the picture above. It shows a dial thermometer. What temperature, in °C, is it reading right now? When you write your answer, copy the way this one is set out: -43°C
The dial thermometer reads 43°C
